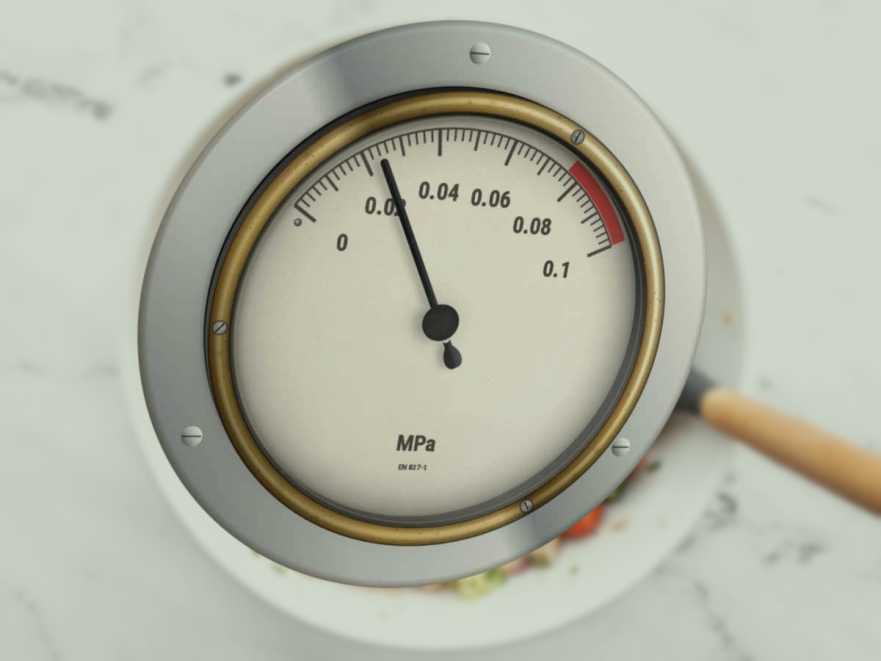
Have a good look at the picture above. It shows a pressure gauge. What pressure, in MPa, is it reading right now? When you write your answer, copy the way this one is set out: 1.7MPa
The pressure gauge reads 0.024MPa
